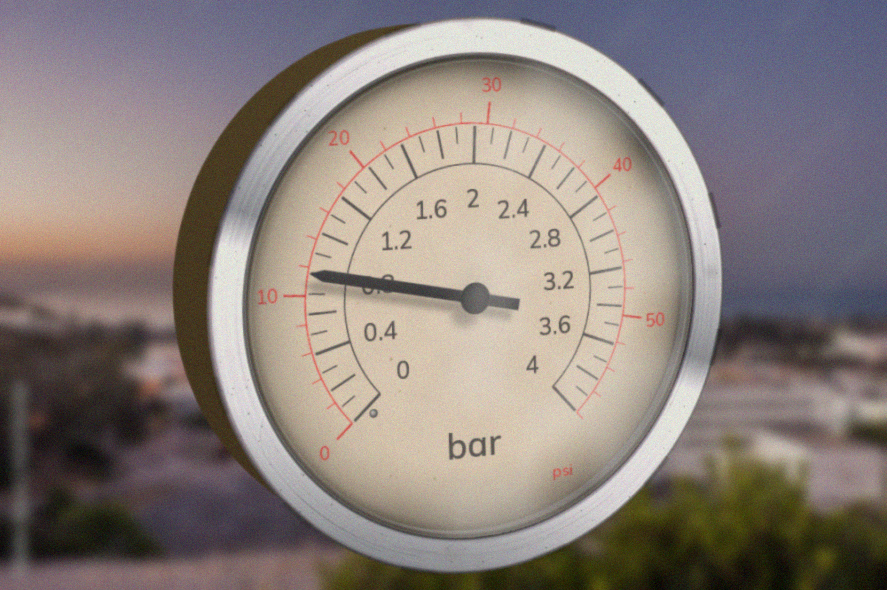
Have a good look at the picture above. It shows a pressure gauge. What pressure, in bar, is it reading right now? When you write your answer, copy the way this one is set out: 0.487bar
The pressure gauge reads 0.8bar
